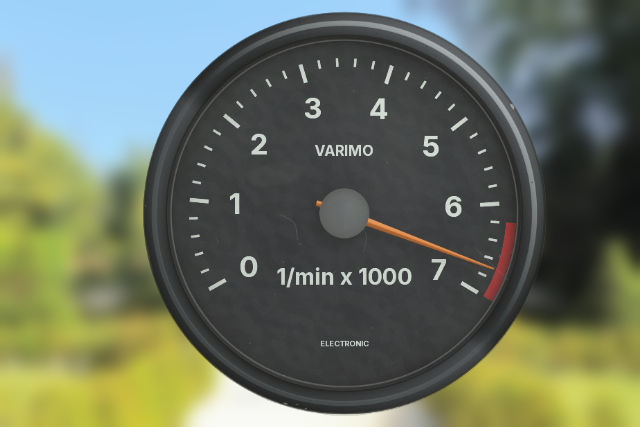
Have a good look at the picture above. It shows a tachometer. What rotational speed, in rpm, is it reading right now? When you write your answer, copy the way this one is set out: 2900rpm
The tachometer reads 6700rpm
